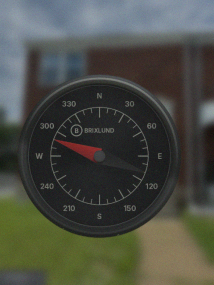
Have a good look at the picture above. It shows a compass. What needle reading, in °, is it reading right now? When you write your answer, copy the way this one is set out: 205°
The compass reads 290°
